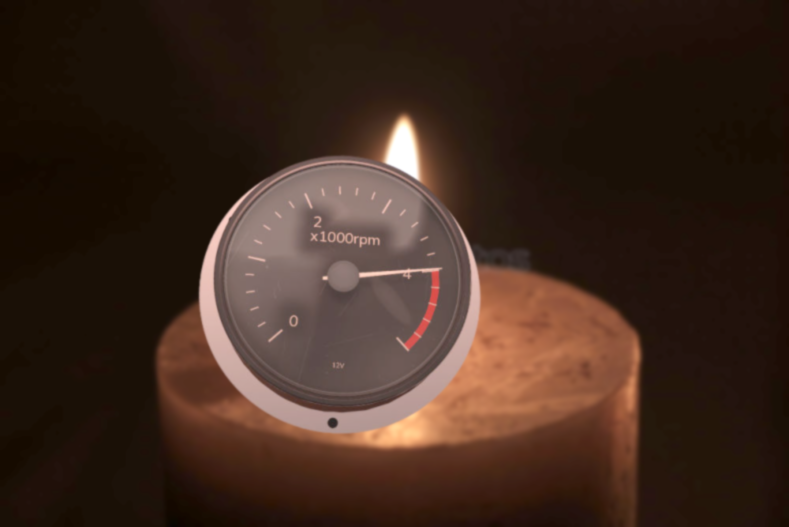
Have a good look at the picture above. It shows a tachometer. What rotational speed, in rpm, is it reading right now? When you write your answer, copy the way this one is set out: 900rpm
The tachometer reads 4000rpm
